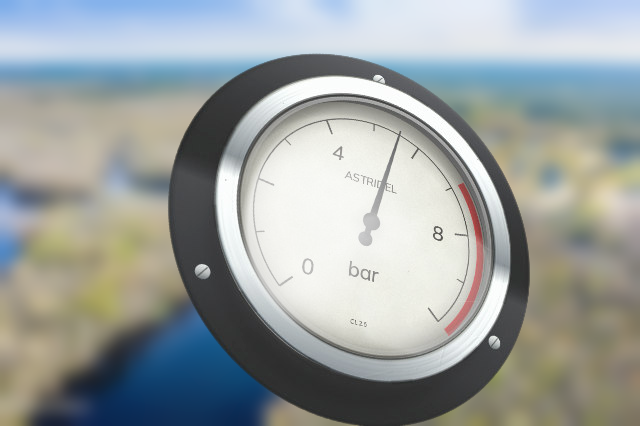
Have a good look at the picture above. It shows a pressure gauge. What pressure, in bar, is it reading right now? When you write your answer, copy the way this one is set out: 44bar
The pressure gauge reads 5.5bar
